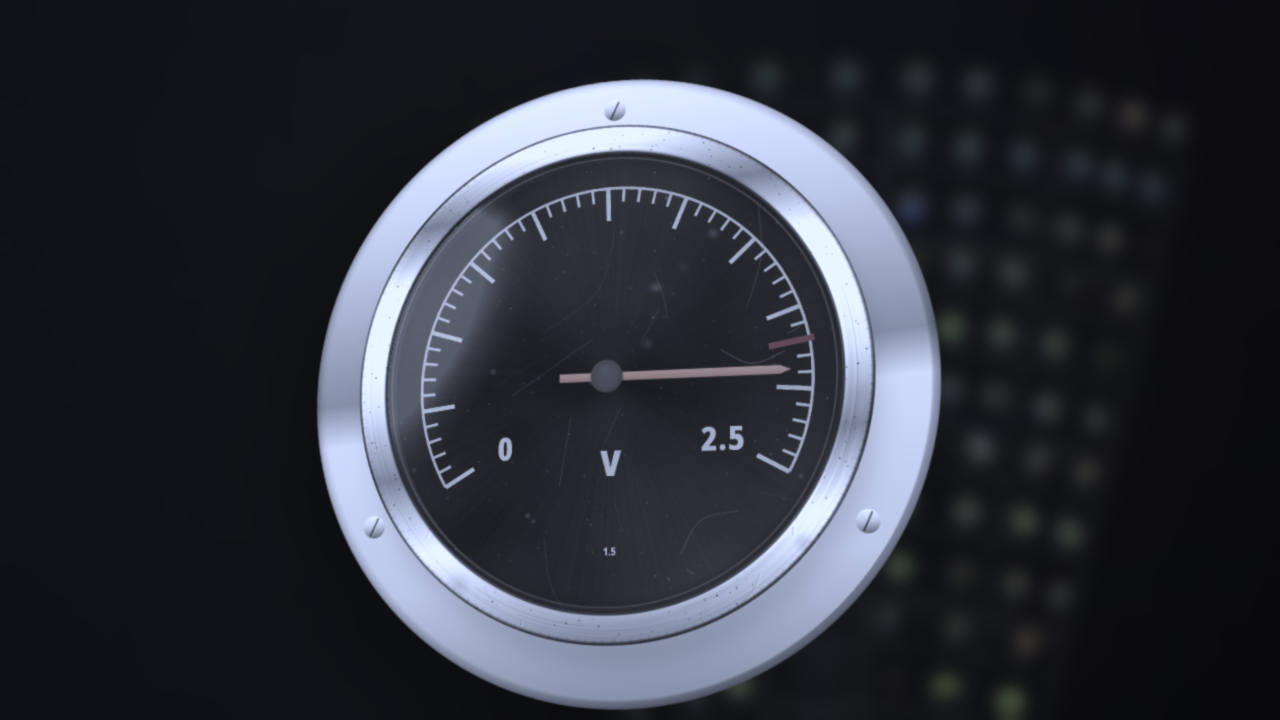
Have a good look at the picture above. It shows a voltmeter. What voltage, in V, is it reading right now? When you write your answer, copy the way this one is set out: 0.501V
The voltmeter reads 2.2V
